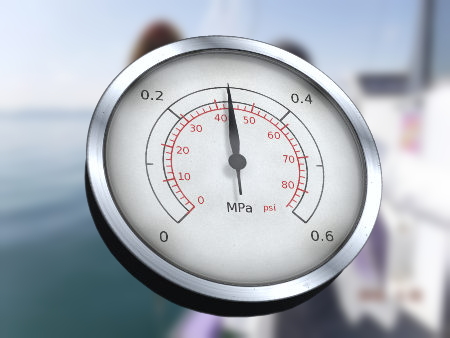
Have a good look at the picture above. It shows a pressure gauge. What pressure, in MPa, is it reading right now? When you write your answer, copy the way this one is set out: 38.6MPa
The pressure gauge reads 0.3MPa
